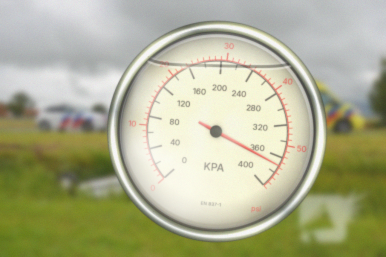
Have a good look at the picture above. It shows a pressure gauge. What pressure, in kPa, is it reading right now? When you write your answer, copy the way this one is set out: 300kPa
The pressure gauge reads 370kPa
